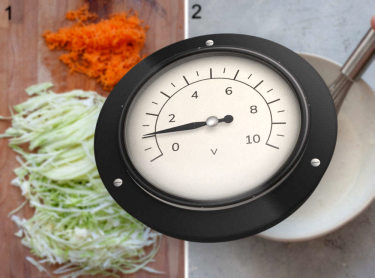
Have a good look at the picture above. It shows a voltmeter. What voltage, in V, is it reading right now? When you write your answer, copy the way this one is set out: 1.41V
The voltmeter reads 1V
